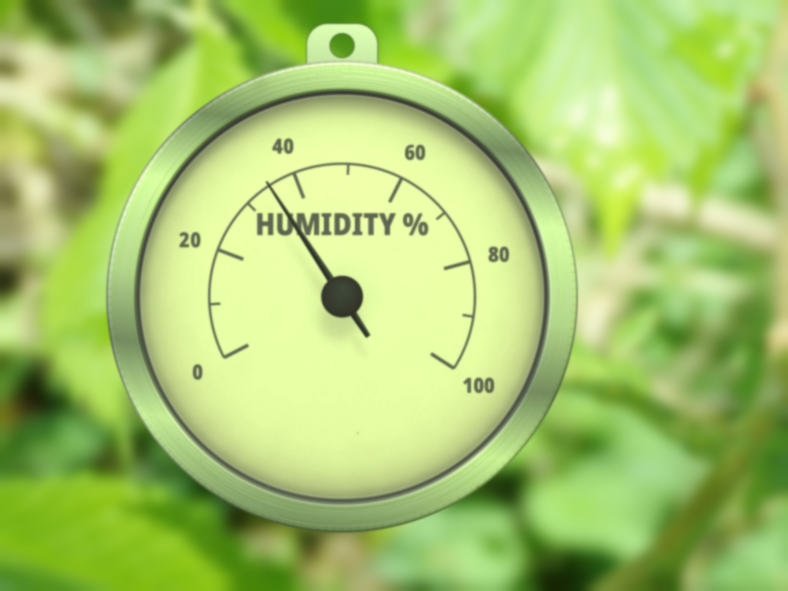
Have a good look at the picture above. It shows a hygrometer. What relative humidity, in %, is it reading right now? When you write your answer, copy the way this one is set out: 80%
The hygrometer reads 35%
